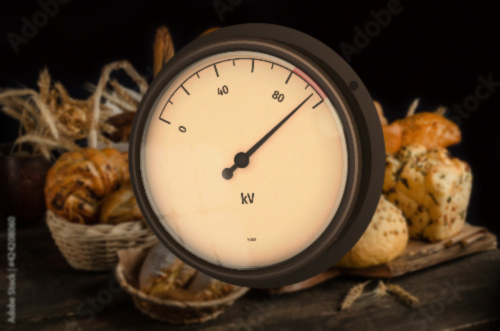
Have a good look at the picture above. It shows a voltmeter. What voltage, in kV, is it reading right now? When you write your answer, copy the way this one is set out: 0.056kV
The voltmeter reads 95kV
